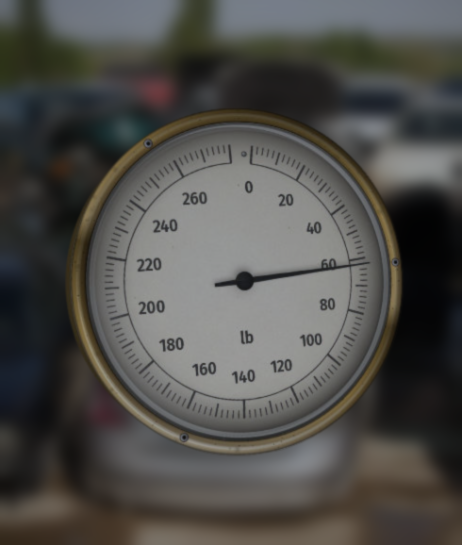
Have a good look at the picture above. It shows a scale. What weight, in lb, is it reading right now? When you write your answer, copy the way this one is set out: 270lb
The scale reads 62lb
